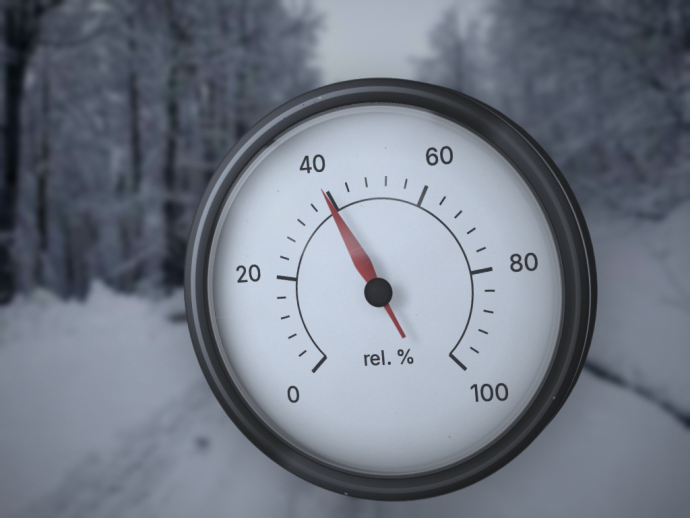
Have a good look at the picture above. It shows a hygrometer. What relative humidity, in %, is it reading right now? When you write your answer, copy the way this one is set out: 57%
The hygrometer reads 40%
